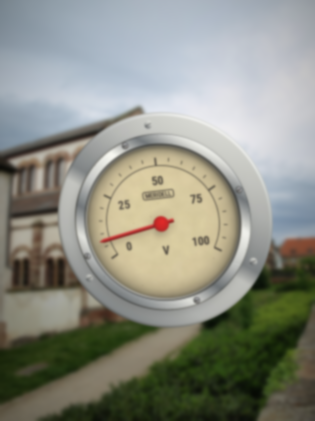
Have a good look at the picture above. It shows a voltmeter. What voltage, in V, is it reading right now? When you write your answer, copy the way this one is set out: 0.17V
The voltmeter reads 7.5V
